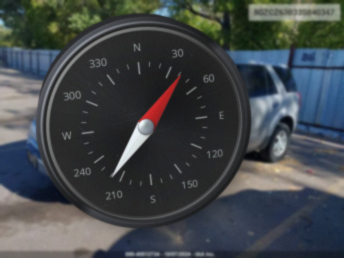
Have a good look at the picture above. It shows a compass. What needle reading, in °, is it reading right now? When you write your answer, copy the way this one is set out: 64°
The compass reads 40°
